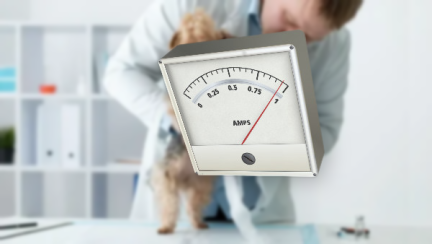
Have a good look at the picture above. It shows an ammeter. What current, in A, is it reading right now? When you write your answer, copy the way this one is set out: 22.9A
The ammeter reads 0.95A
